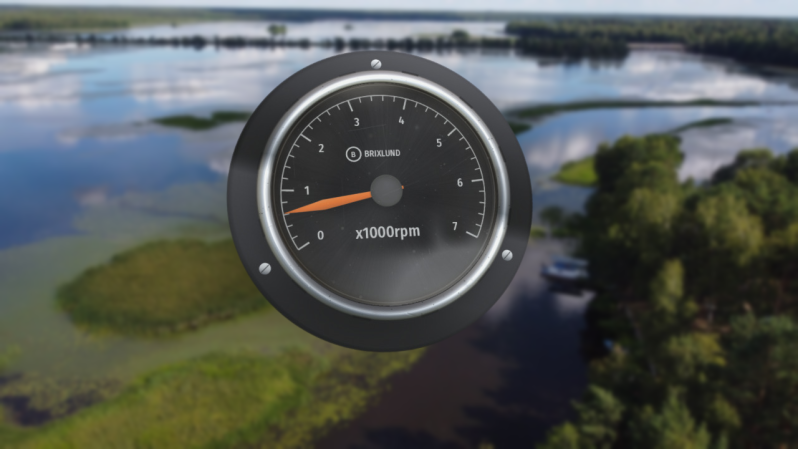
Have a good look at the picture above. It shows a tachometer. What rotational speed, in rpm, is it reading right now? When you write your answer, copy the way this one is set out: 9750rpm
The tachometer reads 600rpm
